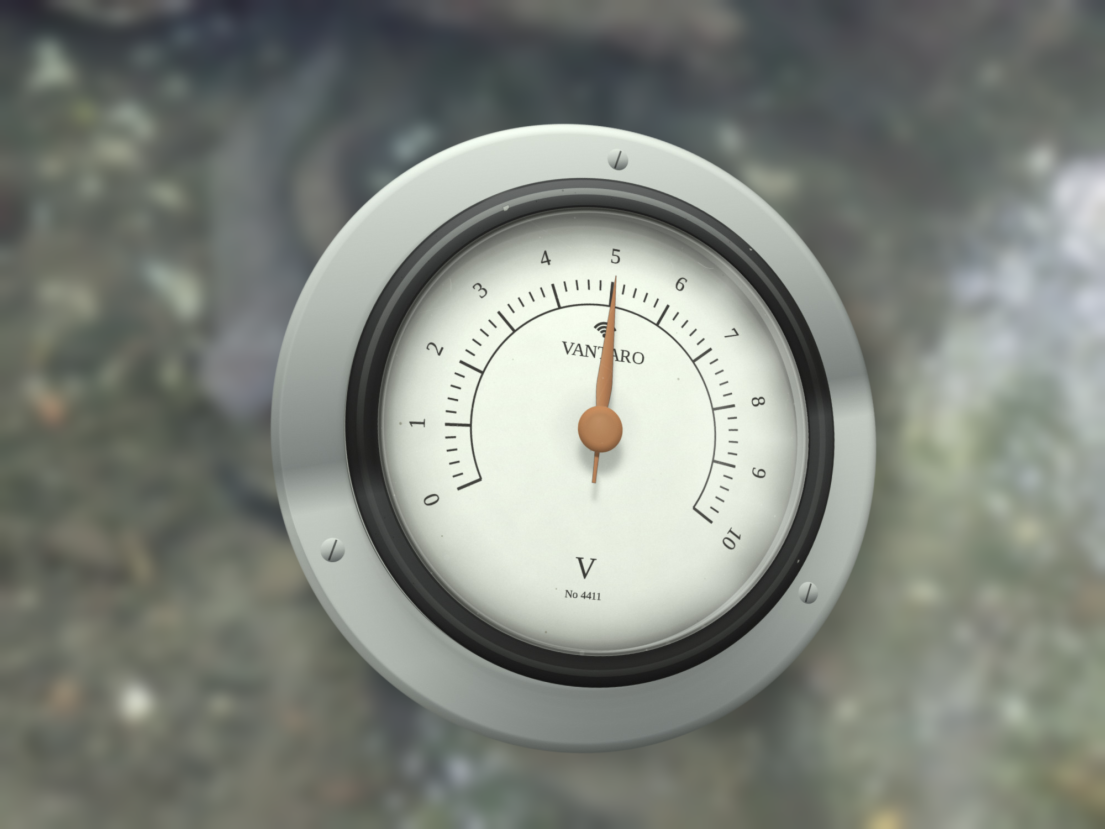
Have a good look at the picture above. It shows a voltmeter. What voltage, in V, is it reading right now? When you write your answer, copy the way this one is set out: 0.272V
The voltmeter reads 5V
